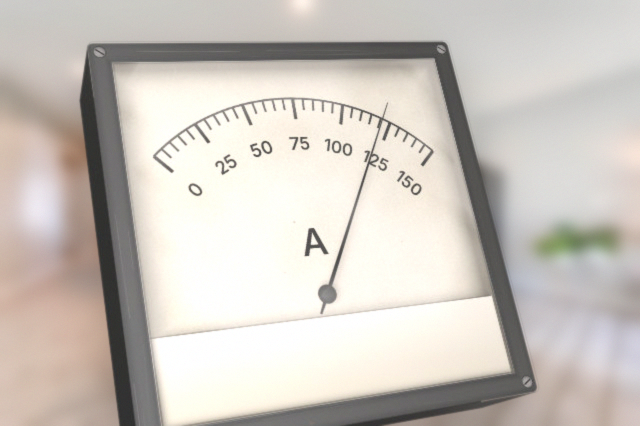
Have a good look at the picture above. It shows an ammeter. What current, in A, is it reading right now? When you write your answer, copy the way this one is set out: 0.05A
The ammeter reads 120A
